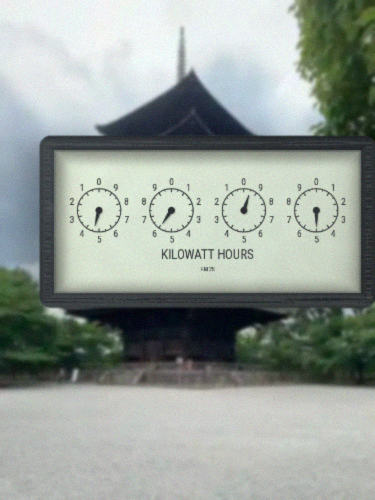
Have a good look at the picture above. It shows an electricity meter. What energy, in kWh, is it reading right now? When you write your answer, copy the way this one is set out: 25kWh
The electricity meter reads 4595kWh
